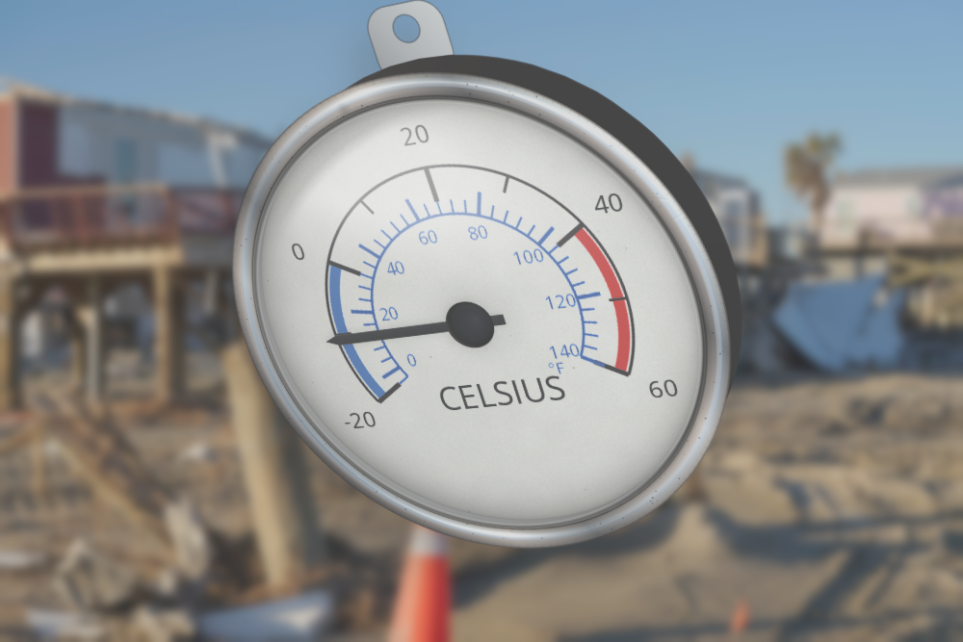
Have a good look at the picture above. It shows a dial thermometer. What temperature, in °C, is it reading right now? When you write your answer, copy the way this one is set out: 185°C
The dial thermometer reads -10°C
